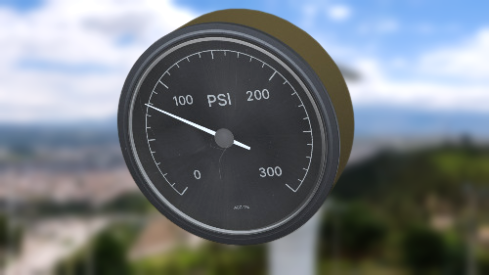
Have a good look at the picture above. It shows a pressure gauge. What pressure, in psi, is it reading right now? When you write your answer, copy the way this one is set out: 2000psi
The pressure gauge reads 80psi
